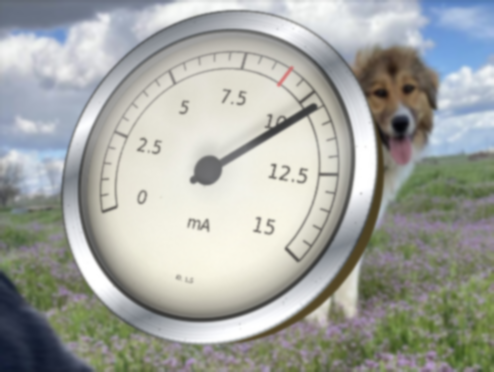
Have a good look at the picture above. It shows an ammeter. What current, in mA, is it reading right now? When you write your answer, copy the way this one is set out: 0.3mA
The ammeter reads 10.5mA
